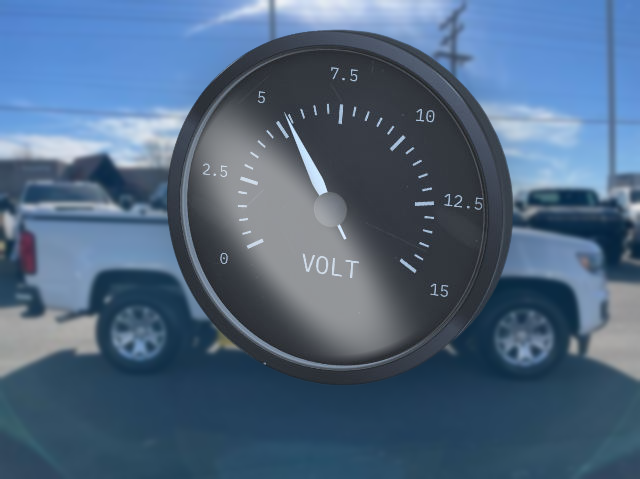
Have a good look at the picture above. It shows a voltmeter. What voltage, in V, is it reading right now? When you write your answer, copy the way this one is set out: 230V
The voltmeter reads 5.5V
